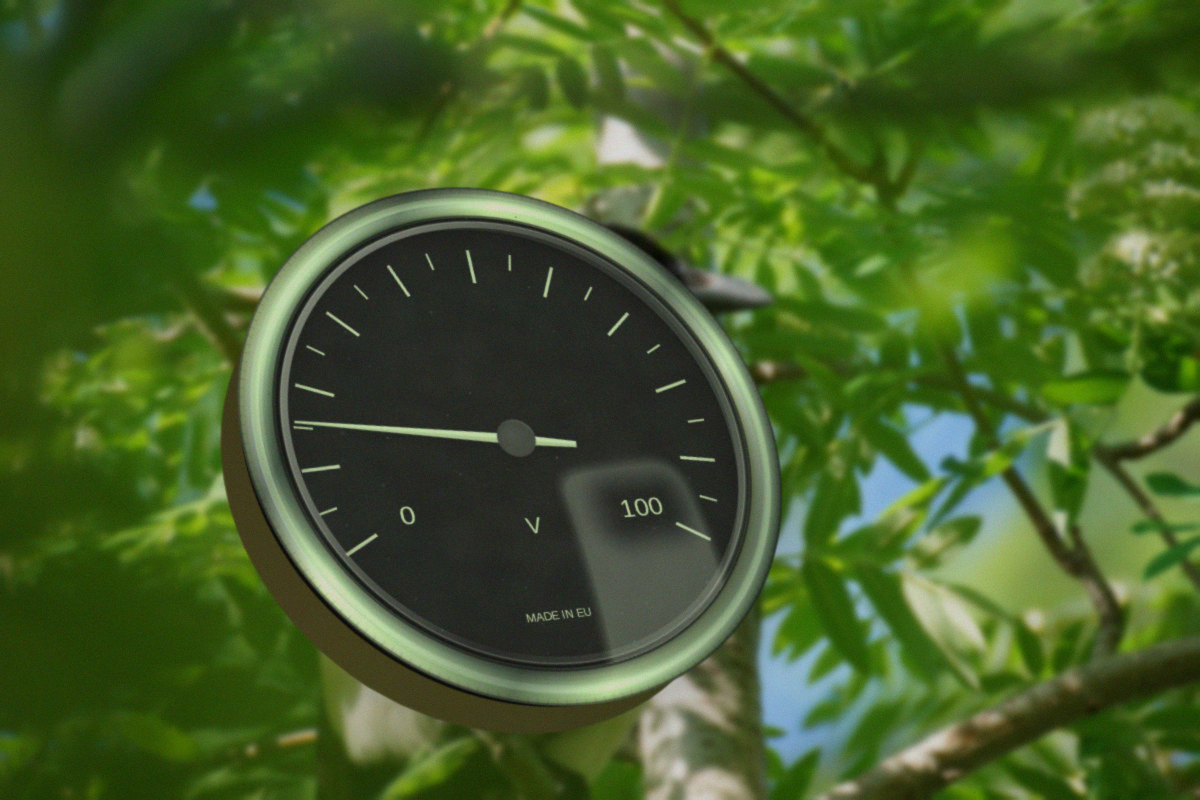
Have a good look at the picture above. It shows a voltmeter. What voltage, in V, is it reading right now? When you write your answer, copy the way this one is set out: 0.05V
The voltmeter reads 15V
